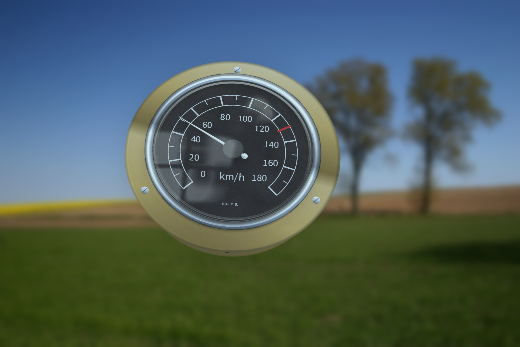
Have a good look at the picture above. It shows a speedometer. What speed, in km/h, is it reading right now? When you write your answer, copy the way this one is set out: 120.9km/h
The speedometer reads 50km/h
